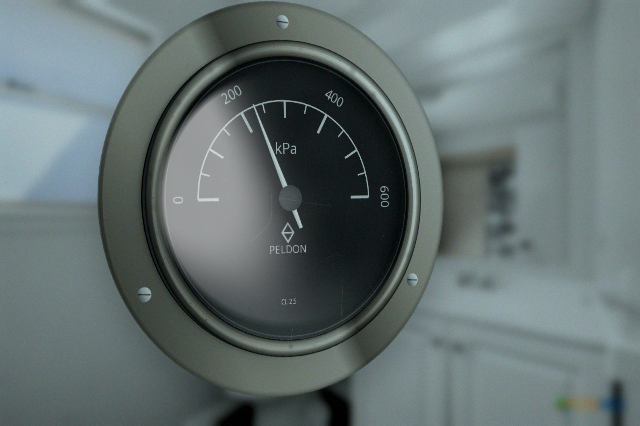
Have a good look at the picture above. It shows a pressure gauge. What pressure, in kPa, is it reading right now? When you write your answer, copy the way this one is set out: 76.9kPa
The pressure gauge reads 225kPa
